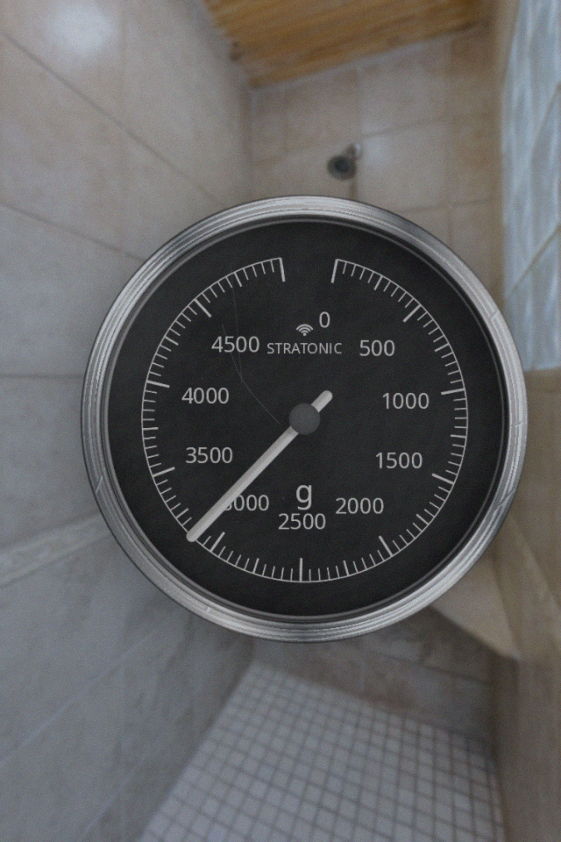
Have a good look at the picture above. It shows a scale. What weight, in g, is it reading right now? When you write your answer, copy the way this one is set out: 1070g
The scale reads 3125g
